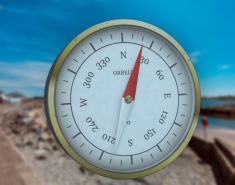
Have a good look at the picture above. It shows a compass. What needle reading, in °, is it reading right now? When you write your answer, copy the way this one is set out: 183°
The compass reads 20°
